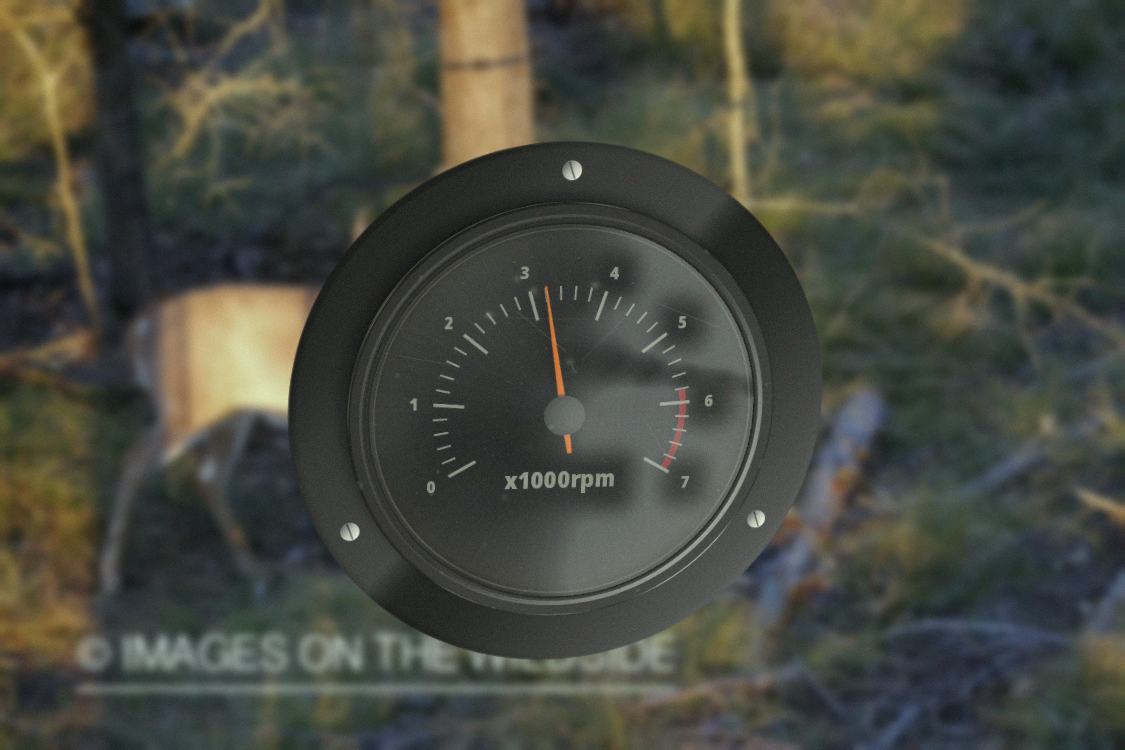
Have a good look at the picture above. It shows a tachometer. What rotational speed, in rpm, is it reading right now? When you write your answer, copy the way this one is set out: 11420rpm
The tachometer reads 3200rpm
